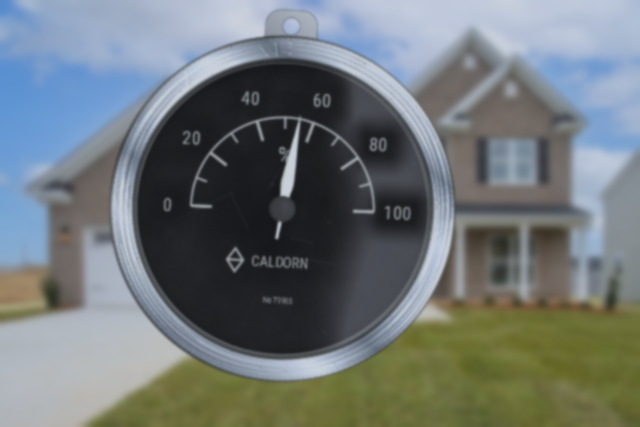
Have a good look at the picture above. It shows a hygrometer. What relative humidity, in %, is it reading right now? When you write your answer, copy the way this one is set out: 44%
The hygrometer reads 55%
